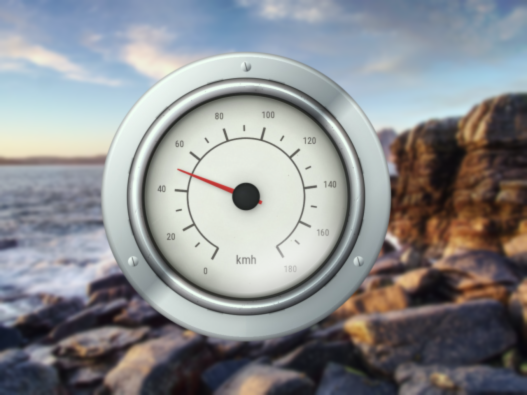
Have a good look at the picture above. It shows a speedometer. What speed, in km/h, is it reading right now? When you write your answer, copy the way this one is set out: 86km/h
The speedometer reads 50km/h
